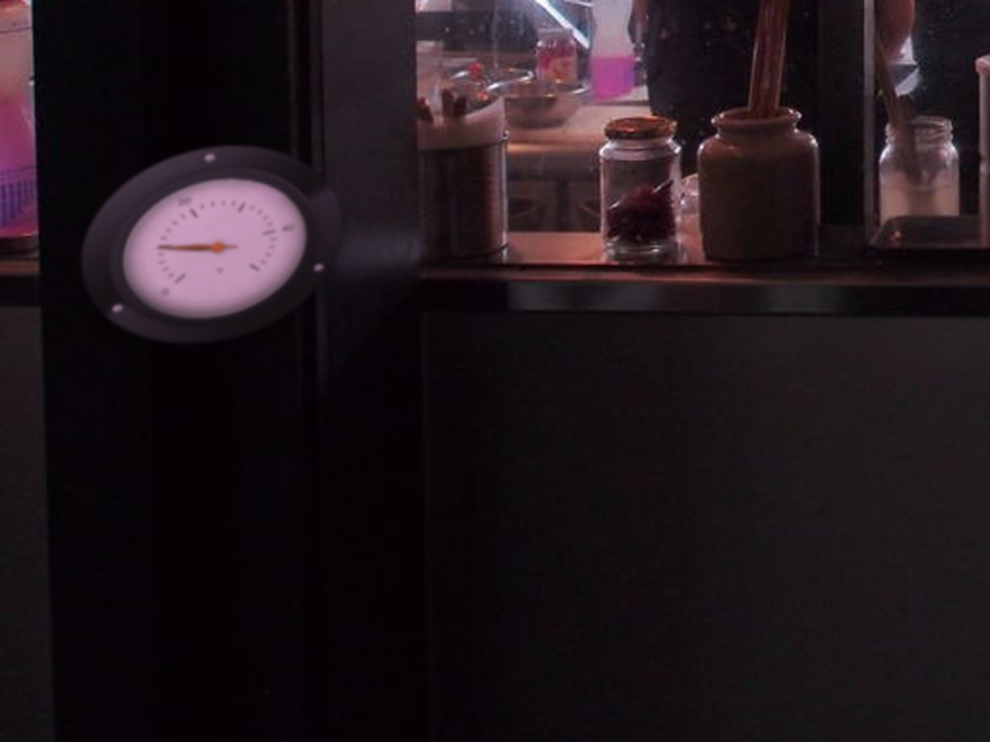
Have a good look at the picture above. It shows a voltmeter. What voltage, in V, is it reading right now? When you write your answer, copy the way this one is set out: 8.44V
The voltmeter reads 10V
